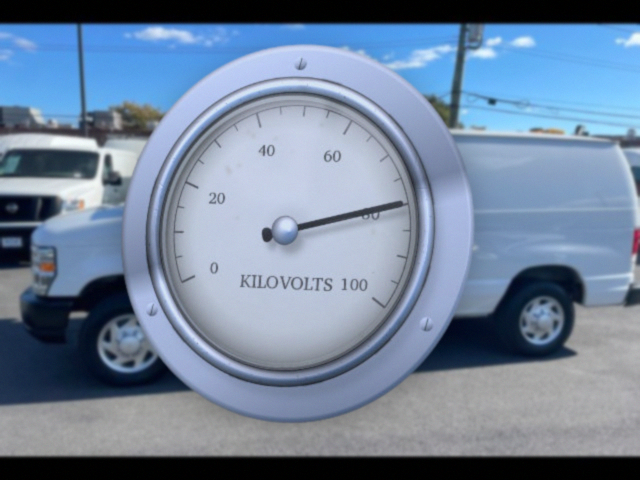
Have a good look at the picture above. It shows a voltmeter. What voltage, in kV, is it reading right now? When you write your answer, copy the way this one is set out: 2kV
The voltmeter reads 80kV
